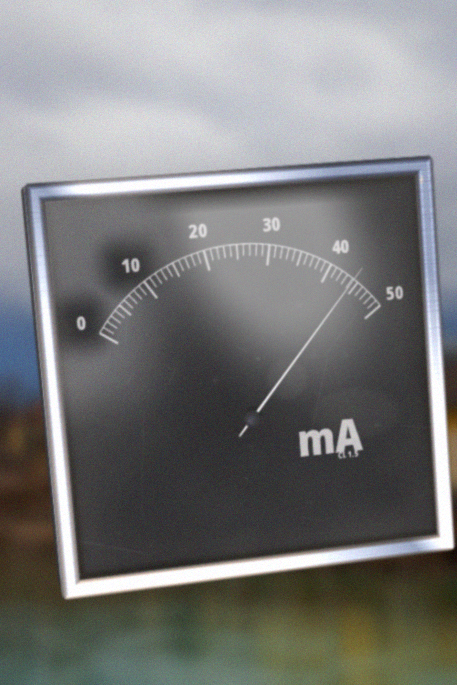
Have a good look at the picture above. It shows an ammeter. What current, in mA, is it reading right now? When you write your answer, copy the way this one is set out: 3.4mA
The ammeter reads 44mA
